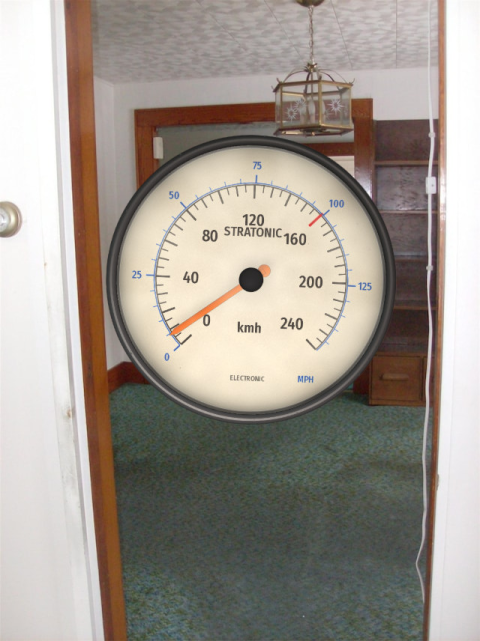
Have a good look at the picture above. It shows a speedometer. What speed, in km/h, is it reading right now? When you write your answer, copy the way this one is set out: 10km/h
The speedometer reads 7.5km/h
